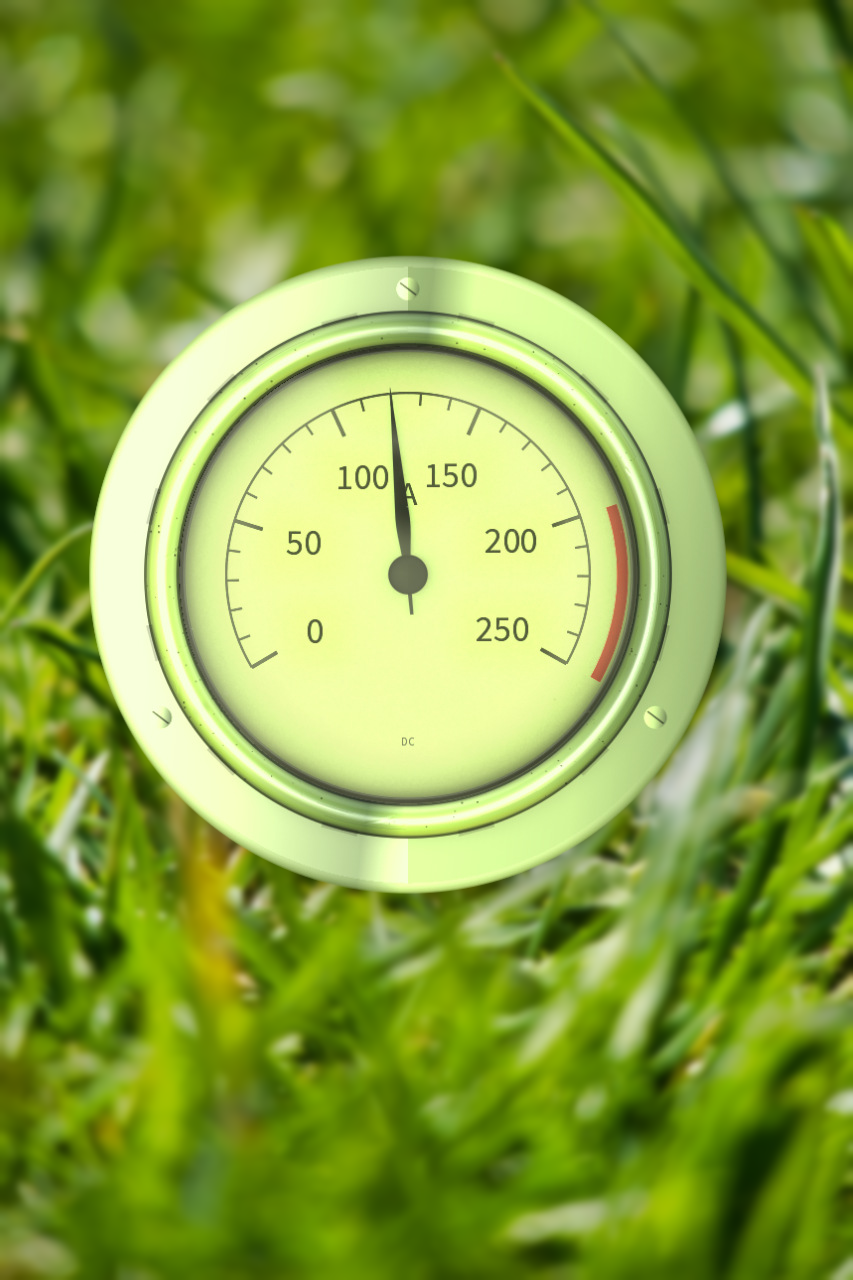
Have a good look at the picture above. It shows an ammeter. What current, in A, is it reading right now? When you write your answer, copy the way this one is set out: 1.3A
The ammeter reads 120A
